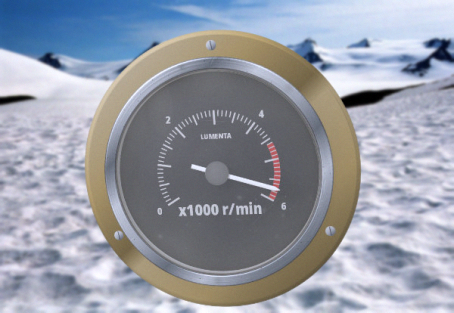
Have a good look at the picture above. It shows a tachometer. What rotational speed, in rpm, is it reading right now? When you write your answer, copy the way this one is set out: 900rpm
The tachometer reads 5700rpm
